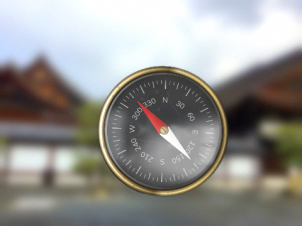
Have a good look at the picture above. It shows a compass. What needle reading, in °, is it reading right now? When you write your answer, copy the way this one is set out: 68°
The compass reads 315°
